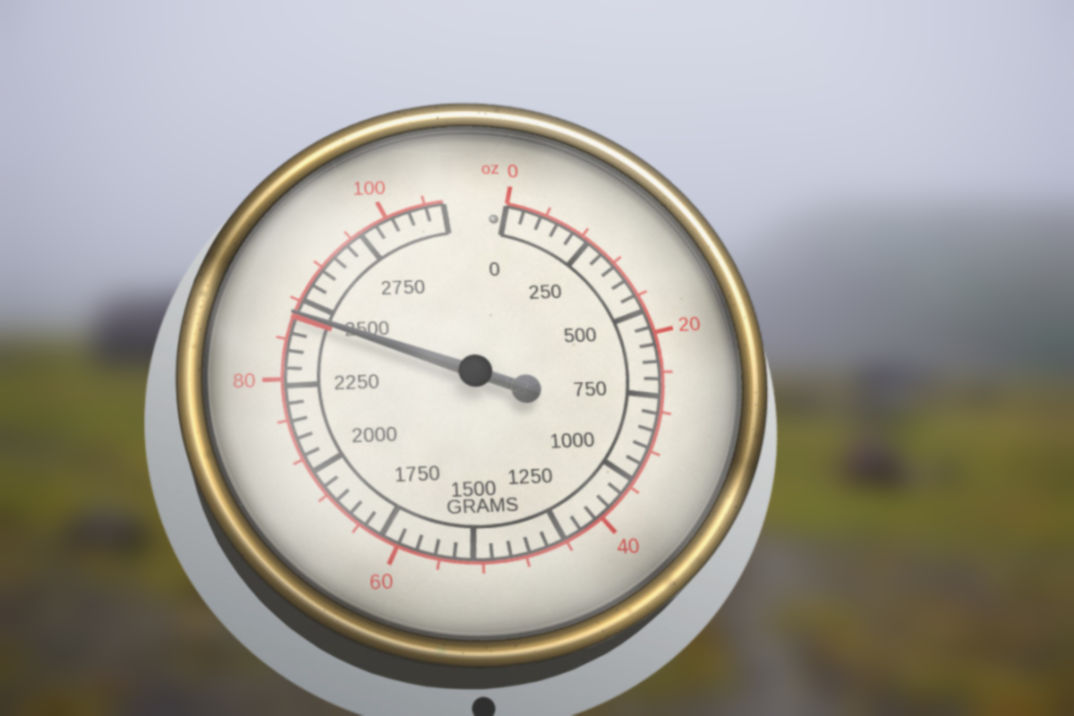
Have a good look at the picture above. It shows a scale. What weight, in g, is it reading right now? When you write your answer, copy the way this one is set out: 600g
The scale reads 2450g
